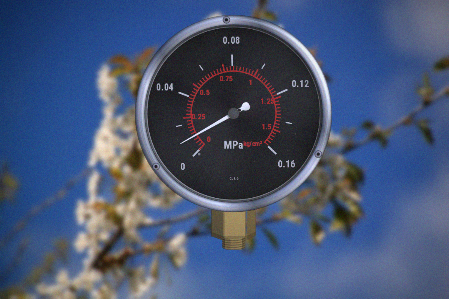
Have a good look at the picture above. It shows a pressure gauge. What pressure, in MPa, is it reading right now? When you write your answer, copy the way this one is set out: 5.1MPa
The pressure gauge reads 0.01MPa
